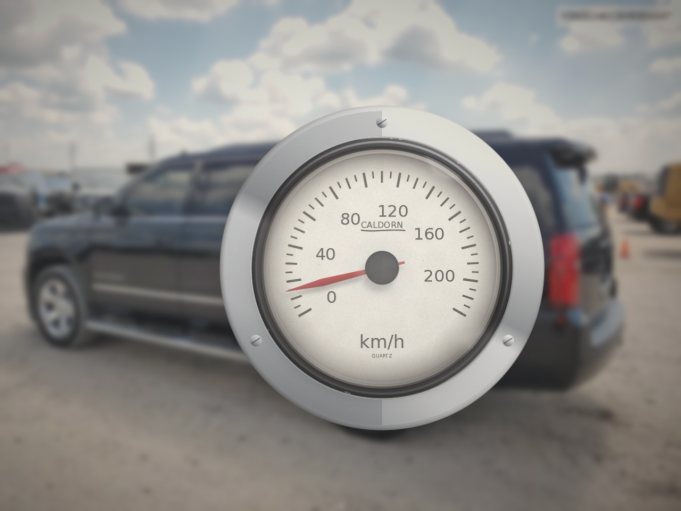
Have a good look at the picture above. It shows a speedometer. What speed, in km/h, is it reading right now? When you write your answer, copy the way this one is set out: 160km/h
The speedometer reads 15km/h
